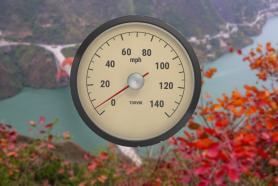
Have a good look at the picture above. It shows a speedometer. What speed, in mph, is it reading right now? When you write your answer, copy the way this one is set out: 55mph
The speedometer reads 5mph
